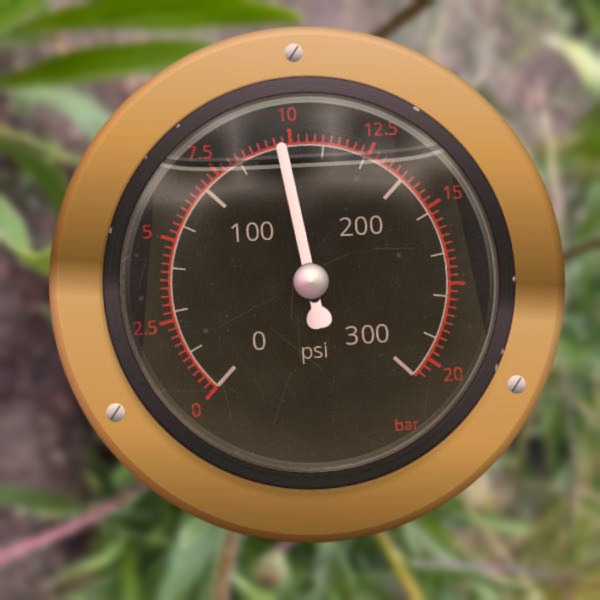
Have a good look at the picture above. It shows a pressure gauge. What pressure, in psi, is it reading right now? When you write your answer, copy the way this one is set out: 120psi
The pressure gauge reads 140psi
